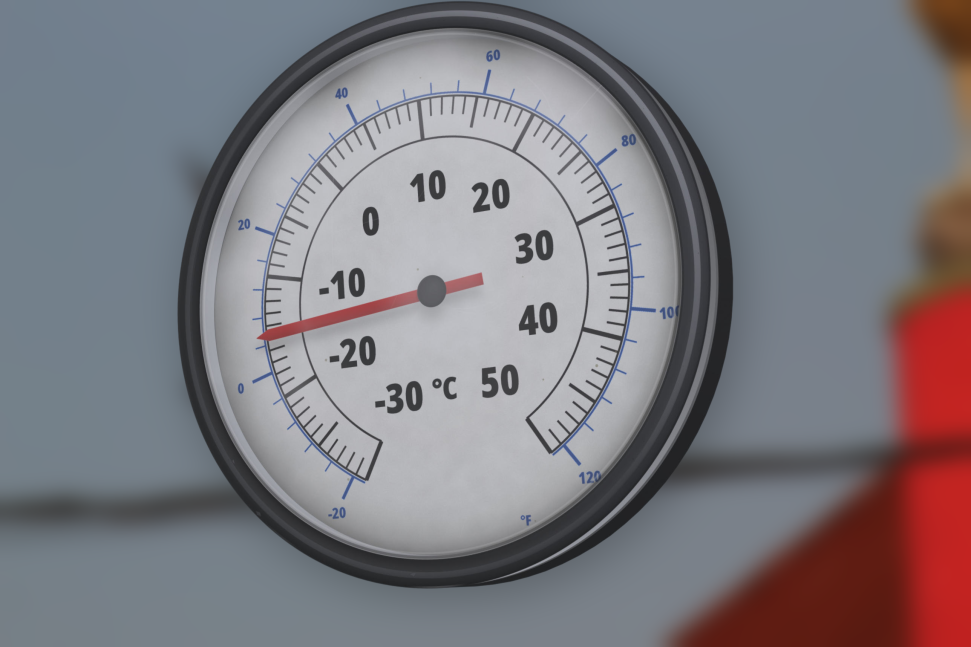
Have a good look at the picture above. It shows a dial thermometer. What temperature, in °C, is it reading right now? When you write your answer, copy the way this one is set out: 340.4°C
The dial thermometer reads -15°C
